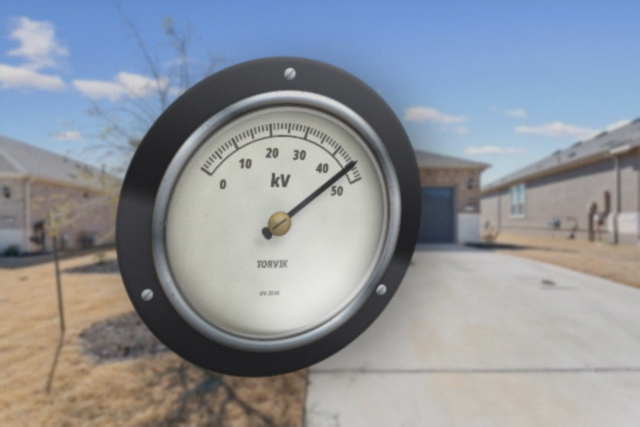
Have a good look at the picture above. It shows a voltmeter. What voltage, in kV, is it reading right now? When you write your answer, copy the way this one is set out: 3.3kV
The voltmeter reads 45kV
